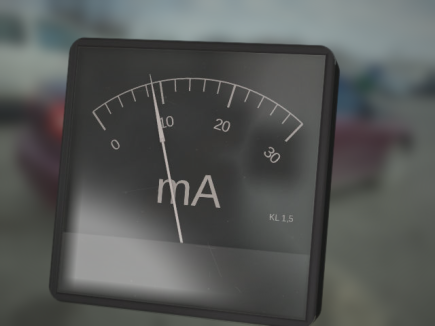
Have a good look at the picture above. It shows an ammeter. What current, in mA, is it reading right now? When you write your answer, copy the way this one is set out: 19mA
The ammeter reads 9mA
